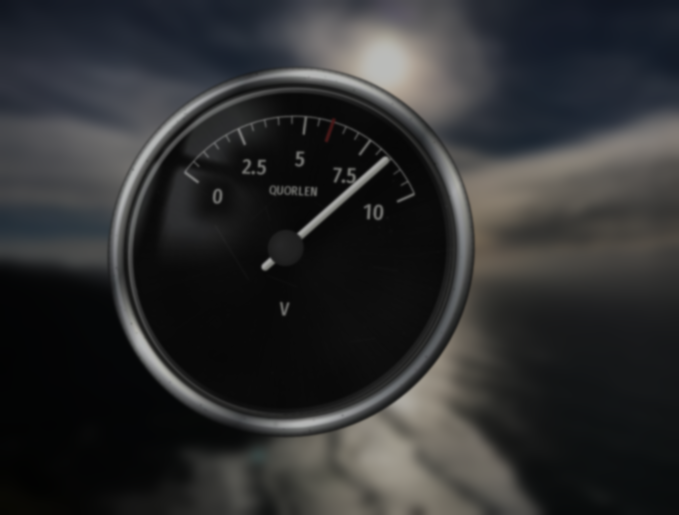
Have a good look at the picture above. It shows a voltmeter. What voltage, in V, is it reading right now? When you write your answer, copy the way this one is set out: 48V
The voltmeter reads 8.5V
